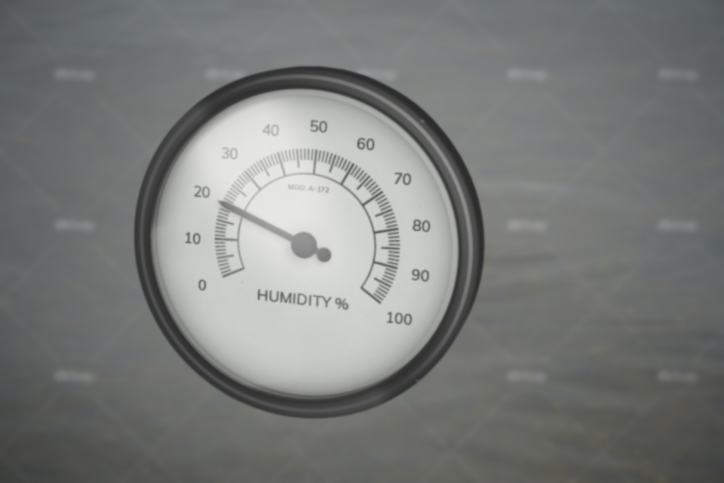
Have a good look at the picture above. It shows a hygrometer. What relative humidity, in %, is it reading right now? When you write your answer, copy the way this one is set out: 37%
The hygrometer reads 20%
